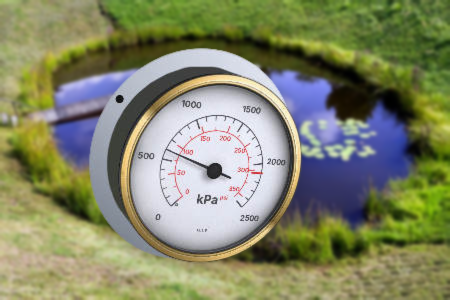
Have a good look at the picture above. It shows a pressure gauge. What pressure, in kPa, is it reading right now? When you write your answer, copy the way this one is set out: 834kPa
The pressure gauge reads 600kPa
